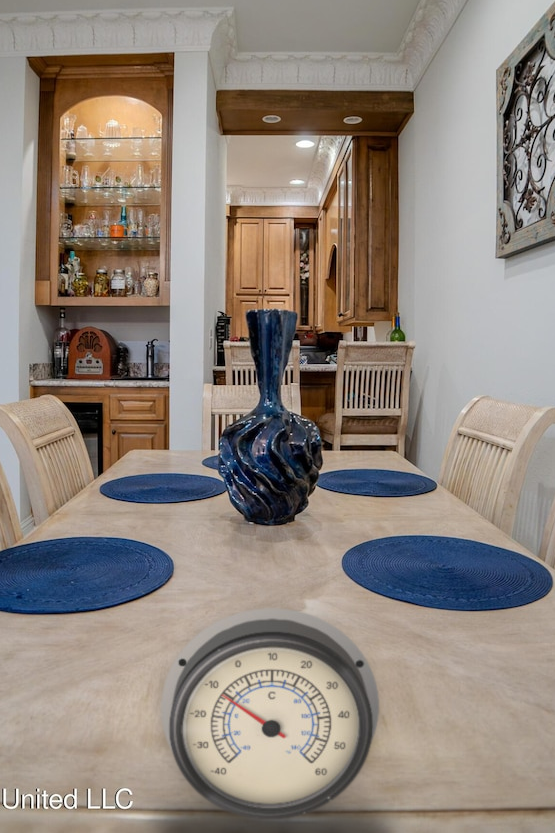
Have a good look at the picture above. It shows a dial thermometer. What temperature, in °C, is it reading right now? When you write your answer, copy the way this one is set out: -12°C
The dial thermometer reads -10°C
